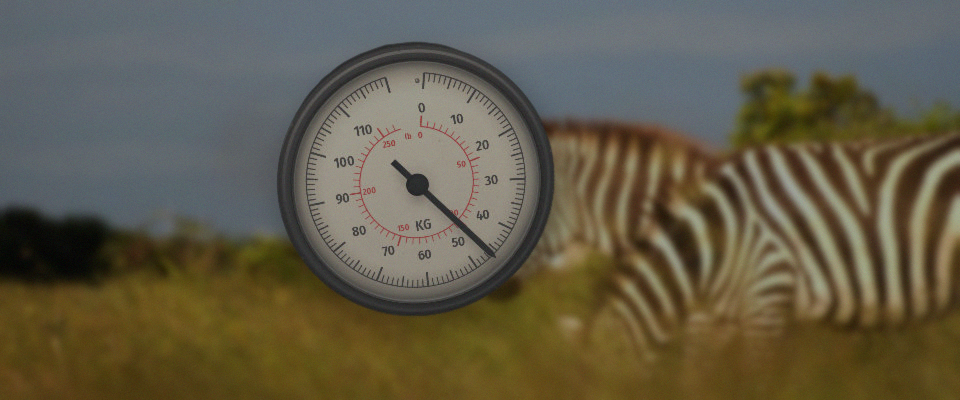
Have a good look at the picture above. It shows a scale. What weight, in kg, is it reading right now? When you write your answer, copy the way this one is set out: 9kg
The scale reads 46kg
